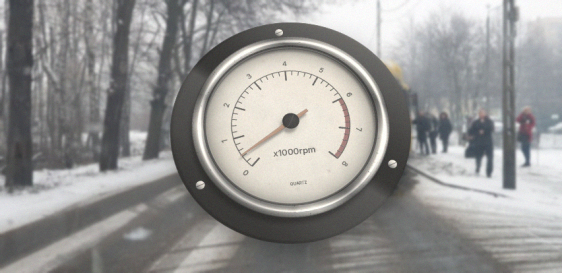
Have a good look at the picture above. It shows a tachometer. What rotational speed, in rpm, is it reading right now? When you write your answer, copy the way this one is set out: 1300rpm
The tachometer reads 400rpm
